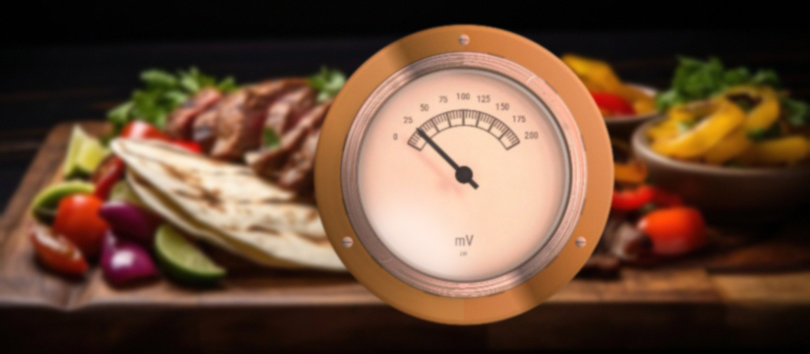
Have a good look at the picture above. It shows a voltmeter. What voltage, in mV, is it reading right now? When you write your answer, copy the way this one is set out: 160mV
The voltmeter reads 25mV
